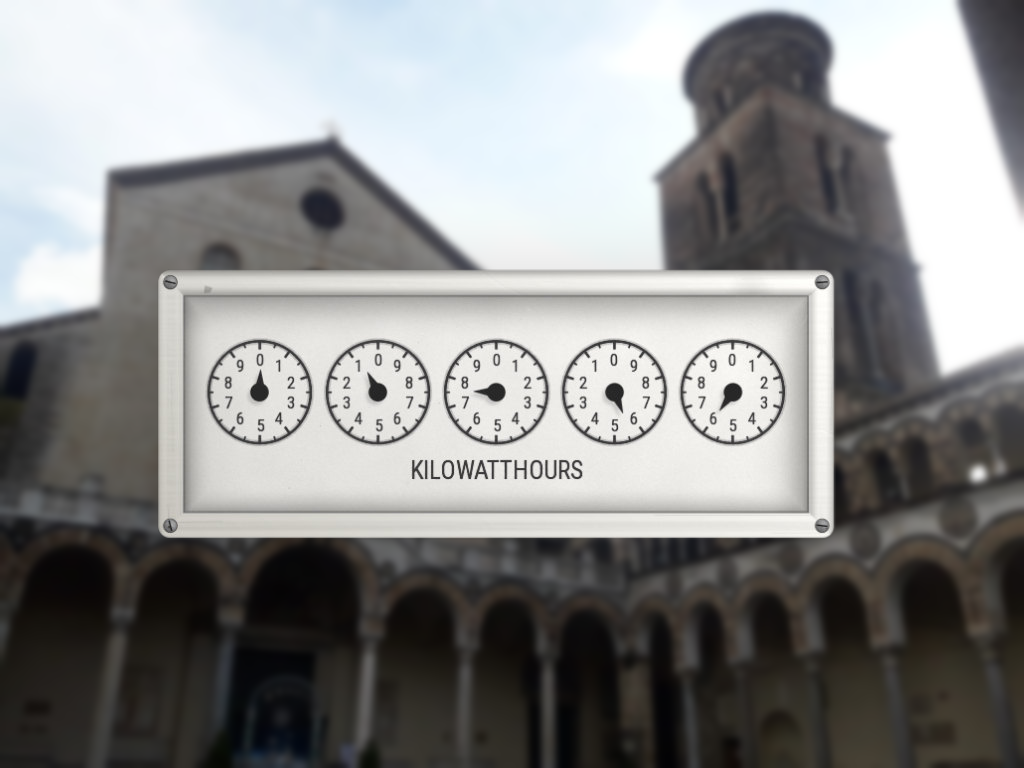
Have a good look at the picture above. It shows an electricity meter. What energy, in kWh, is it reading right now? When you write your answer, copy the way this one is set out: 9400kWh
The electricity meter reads 756kWh
